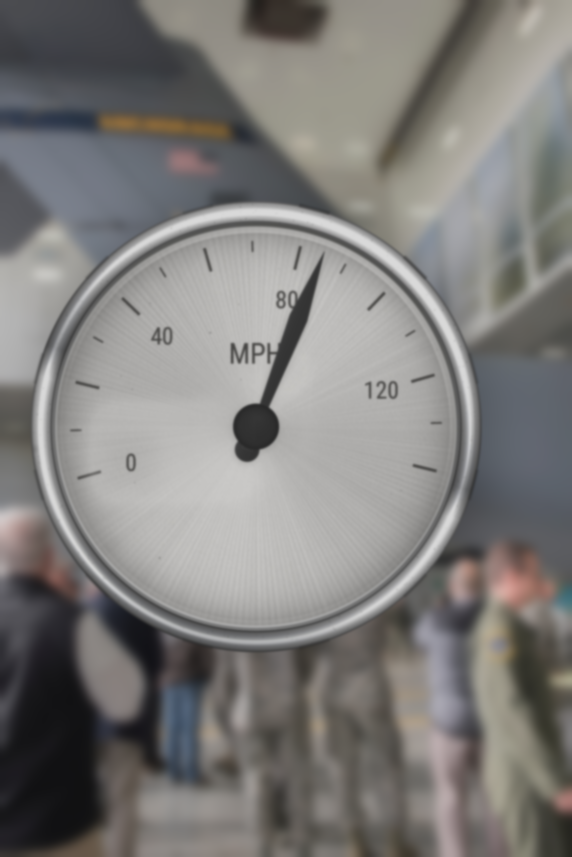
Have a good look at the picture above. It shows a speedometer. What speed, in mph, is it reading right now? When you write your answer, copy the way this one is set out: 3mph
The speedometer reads 85mph
